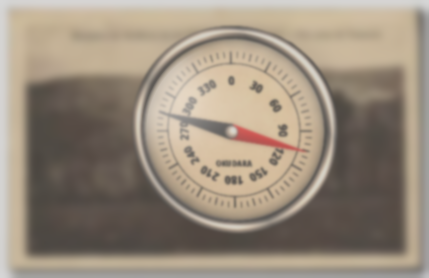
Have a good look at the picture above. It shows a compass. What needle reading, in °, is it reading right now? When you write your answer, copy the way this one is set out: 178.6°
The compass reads 105°
